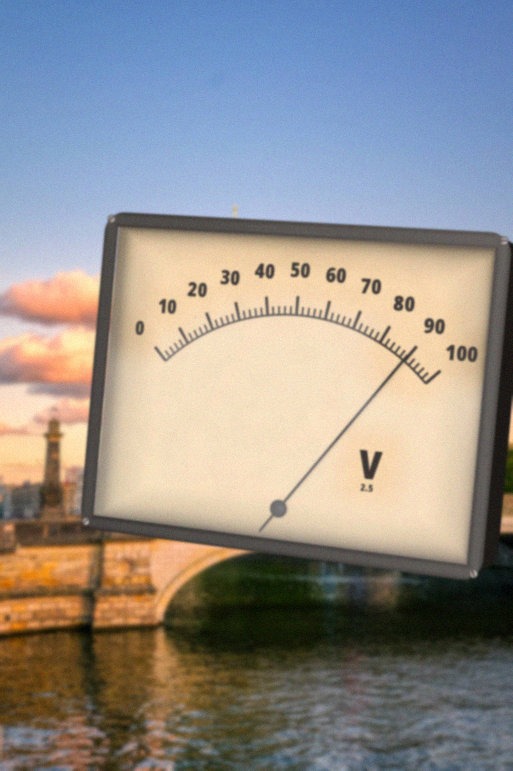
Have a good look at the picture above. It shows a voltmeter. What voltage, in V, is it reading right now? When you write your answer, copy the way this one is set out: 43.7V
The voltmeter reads 90V
